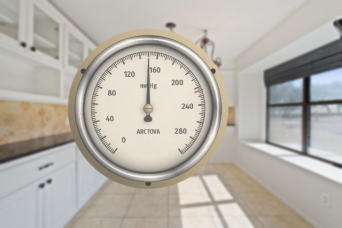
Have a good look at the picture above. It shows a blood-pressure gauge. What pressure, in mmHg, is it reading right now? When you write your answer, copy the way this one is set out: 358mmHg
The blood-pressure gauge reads 150mmHg
